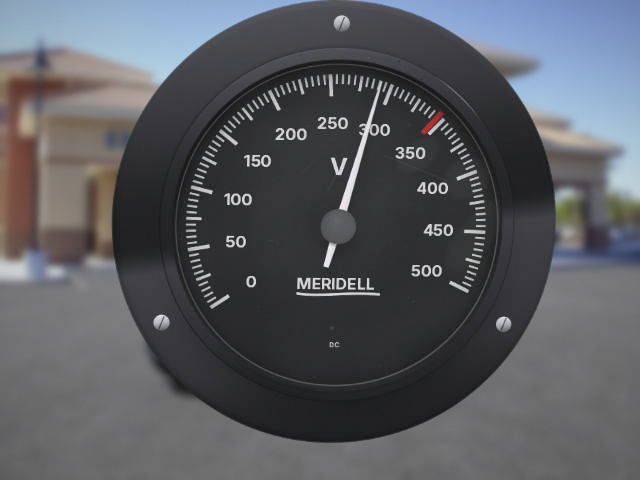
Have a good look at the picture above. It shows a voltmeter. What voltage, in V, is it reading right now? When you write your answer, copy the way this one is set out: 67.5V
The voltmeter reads 290V
